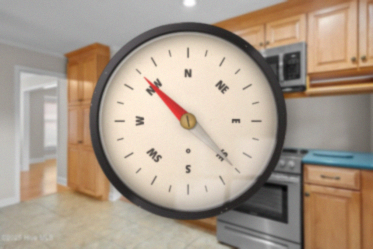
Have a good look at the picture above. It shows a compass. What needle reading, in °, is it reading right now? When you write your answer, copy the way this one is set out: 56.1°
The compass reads 315°
